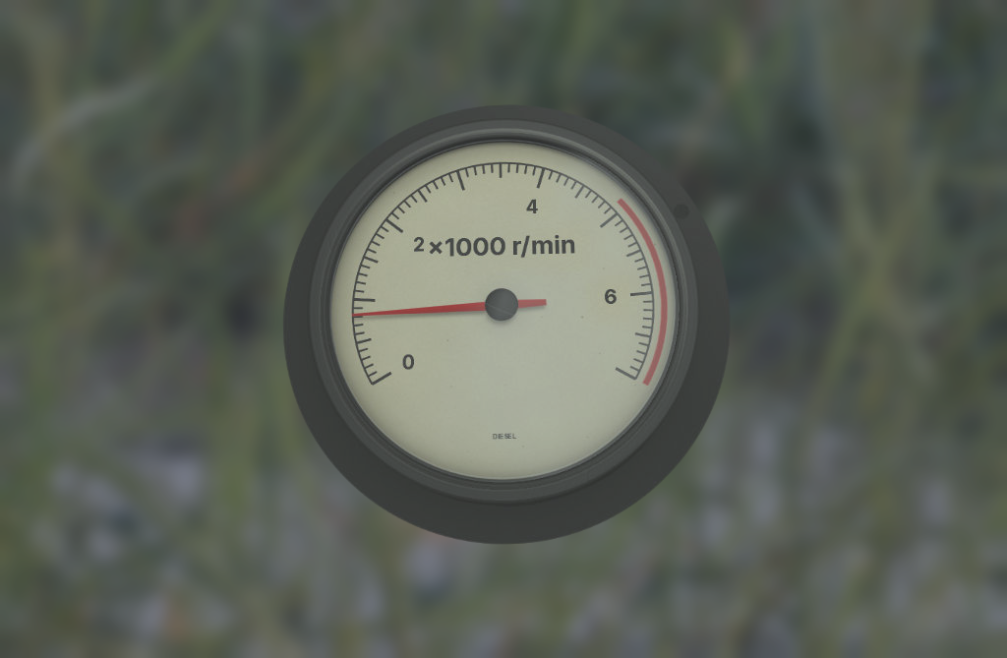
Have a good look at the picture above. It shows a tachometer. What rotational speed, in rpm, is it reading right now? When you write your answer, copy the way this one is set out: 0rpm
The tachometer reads 800rpm
